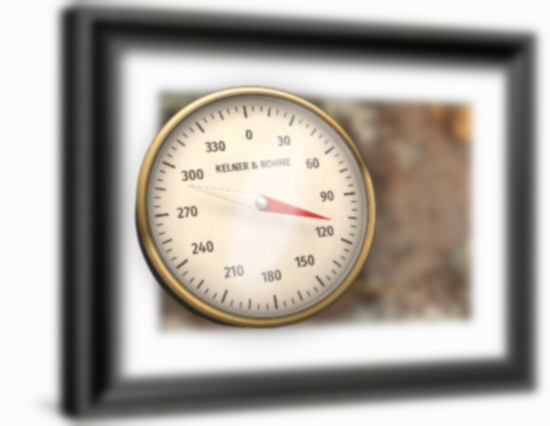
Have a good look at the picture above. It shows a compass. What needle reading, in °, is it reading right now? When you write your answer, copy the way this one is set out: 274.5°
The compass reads 110°
